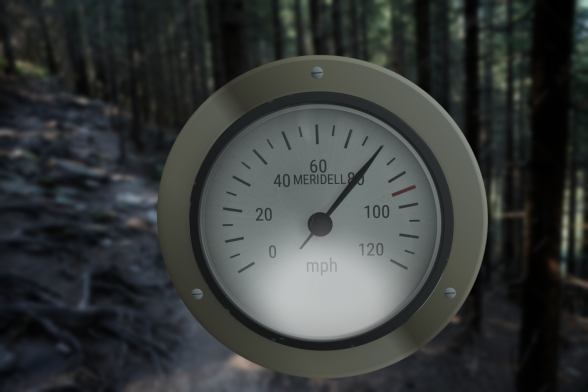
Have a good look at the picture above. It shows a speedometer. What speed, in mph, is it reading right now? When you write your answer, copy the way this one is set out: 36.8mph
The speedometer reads 80mph
